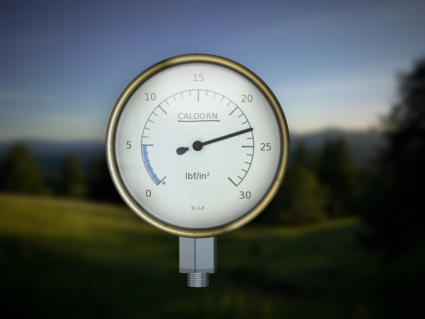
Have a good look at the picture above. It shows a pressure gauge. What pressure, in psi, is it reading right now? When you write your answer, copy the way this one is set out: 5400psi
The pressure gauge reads 23psi
